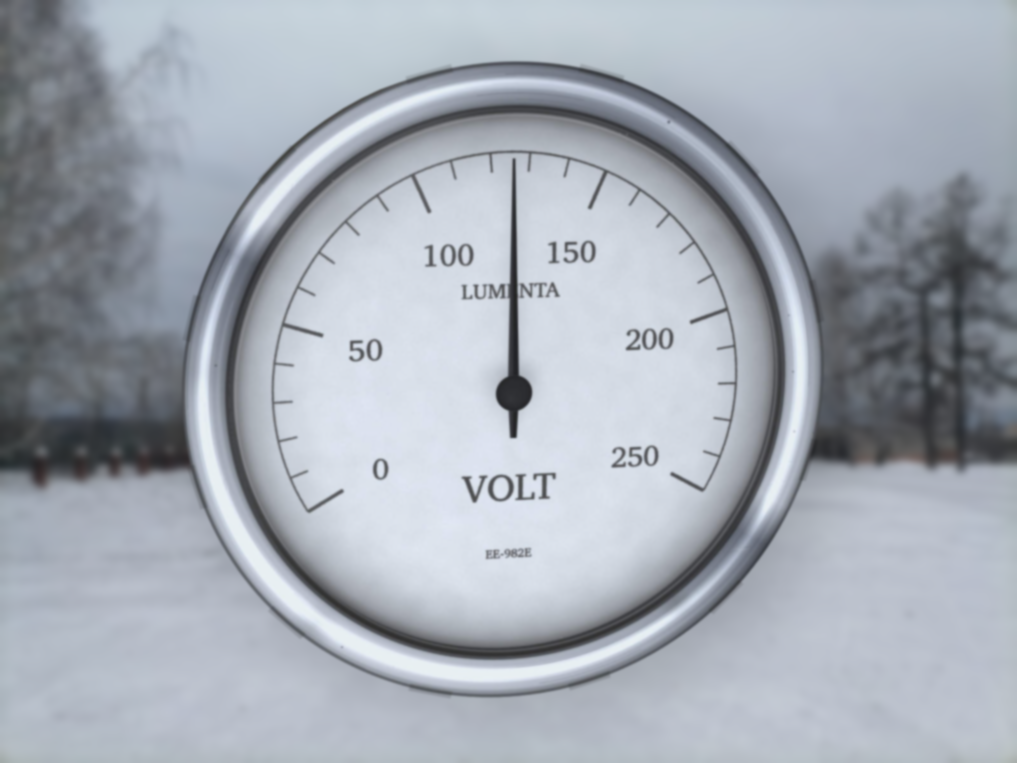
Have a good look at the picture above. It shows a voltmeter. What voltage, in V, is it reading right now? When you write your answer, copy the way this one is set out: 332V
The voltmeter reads 125V
